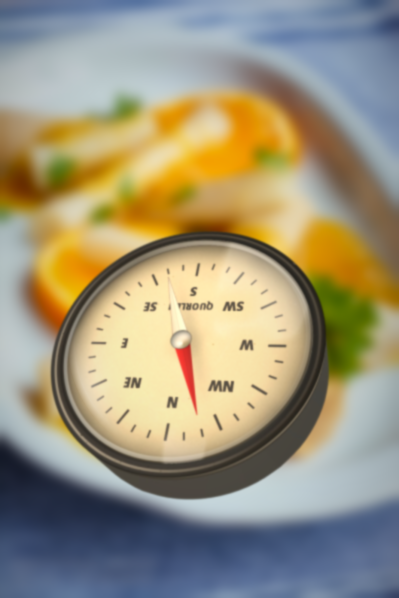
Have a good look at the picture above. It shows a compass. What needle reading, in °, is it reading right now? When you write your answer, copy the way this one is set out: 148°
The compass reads 340°
